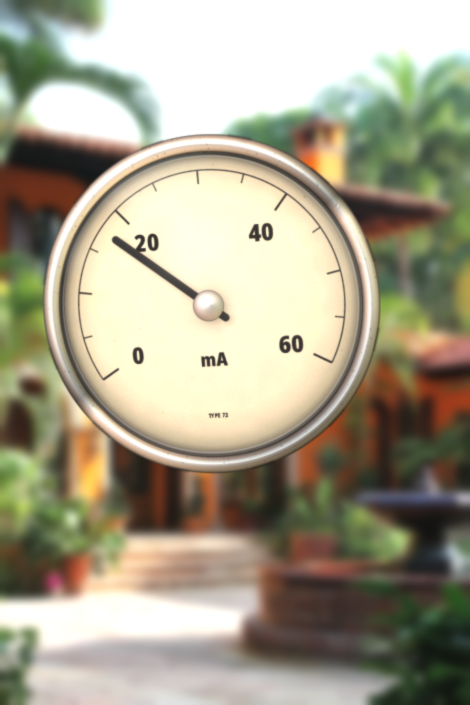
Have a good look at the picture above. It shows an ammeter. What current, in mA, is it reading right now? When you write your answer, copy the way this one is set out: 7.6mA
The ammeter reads 17.5mA
